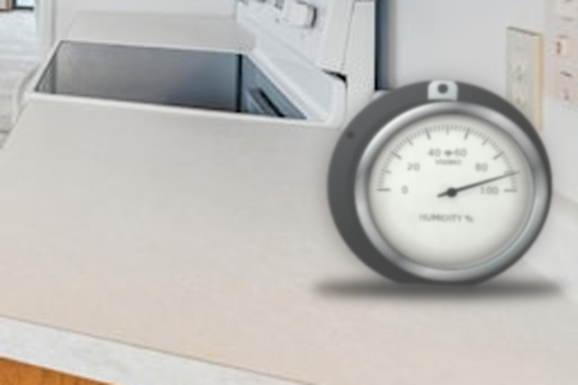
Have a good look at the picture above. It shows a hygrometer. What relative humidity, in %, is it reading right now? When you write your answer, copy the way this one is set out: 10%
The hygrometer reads 90%
